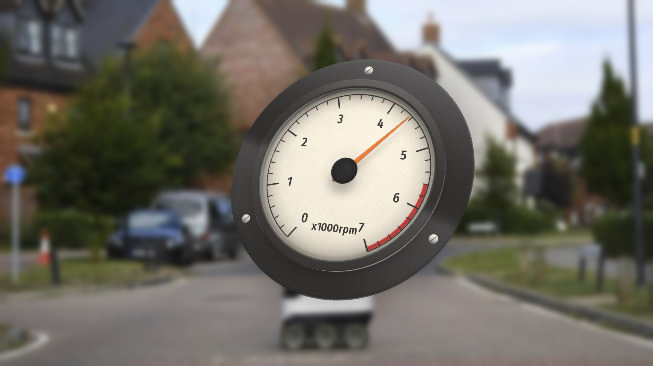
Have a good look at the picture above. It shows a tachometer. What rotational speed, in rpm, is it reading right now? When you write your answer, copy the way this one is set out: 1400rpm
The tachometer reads 4400rpm
